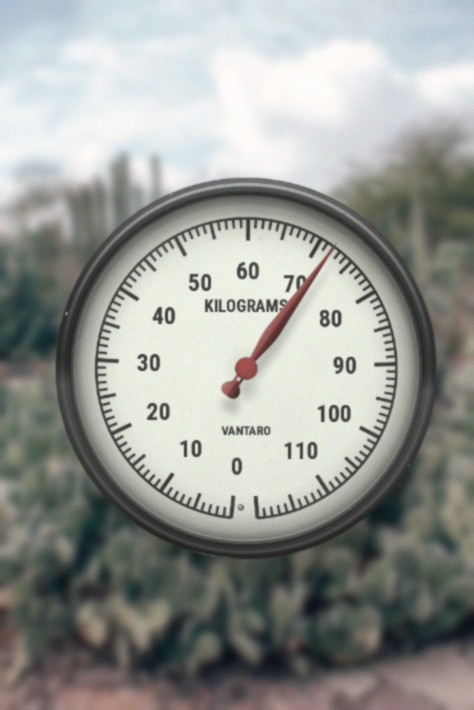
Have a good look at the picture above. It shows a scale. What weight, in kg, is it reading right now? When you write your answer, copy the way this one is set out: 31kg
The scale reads 72kg
